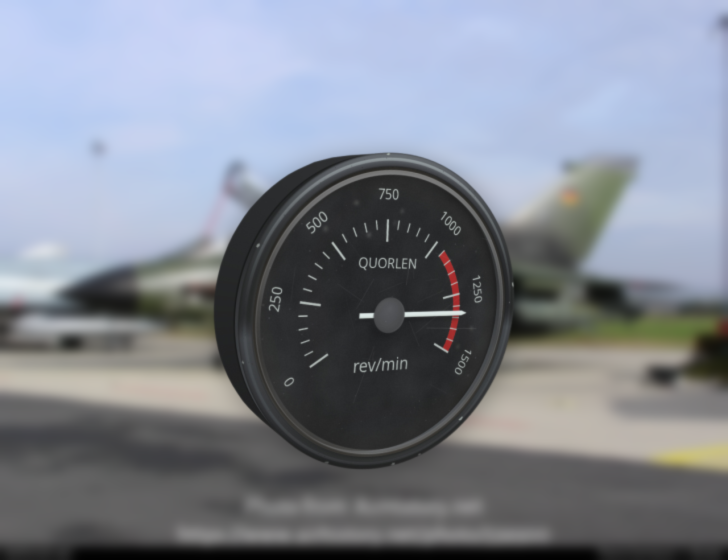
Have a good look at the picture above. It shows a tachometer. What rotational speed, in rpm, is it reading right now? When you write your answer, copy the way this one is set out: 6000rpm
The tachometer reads 1325rpm
